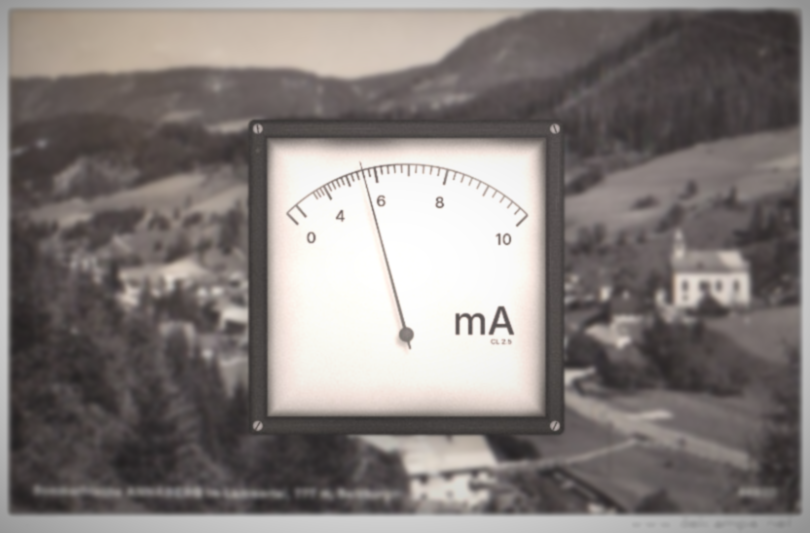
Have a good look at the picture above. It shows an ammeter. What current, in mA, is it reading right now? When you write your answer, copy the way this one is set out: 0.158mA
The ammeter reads 5.6mA
